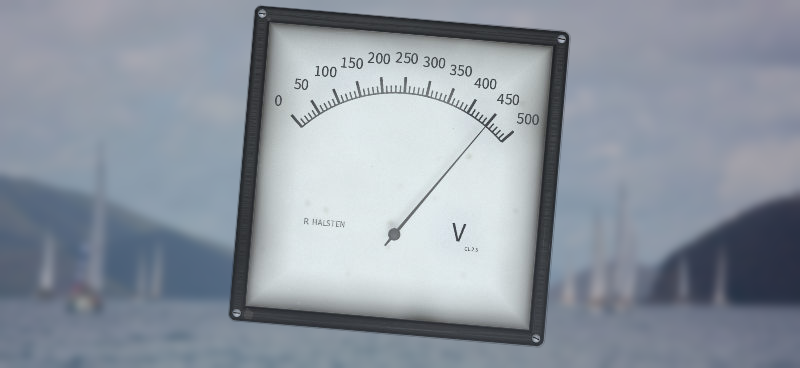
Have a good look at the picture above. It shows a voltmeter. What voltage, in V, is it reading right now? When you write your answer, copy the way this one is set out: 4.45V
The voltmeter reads 450V
